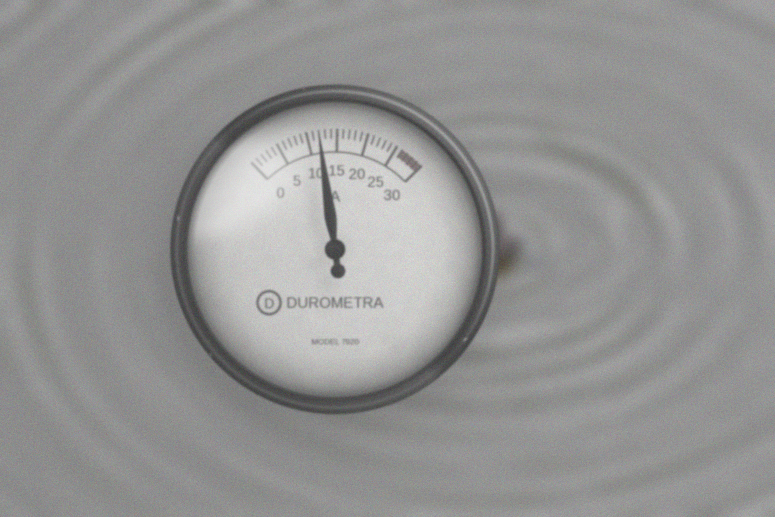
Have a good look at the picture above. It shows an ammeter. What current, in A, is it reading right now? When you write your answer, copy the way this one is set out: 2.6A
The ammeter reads 12A
